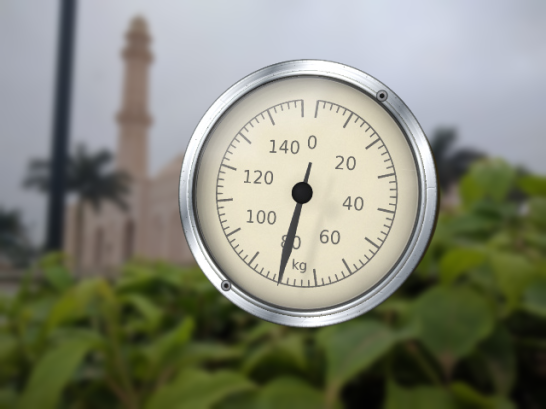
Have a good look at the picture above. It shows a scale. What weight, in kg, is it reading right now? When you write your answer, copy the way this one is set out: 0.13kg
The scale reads 80kg
